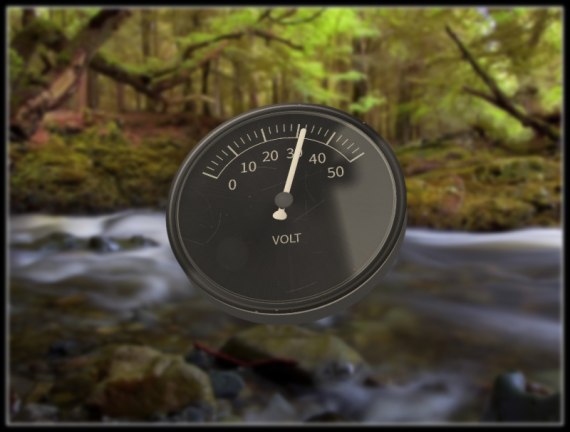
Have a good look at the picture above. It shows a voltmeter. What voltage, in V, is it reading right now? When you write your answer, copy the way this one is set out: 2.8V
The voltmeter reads 32V
